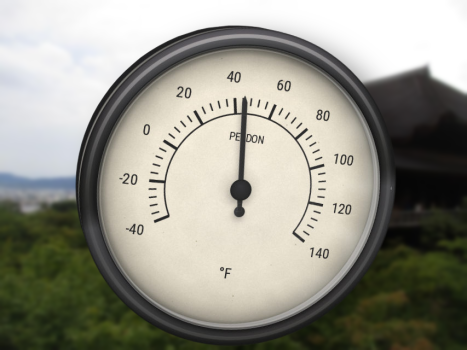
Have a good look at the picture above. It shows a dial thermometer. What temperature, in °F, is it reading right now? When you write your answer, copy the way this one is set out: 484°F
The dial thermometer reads 44°F
